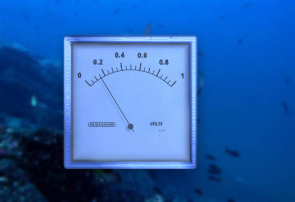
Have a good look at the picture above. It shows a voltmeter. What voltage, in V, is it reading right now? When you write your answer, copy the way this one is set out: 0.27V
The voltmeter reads 0.15V
